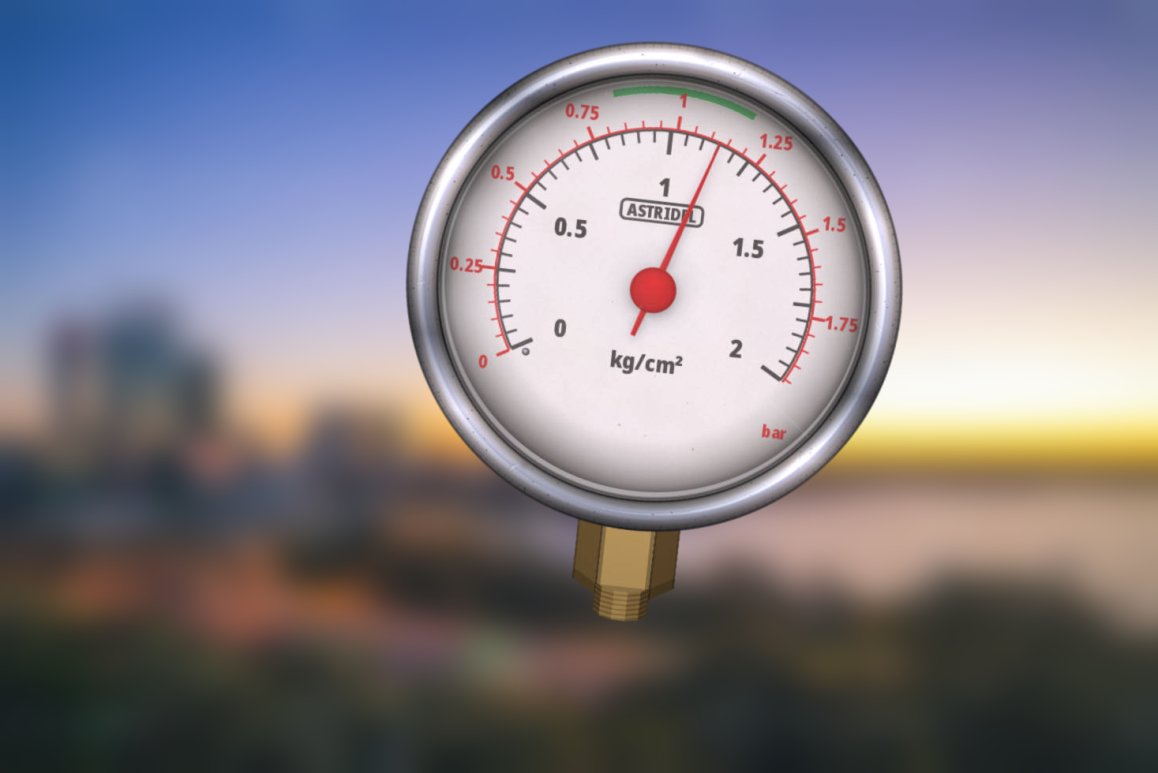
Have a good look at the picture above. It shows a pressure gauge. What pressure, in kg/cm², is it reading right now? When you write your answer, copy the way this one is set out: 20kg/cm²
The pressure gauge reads 1.15kg/cm²
